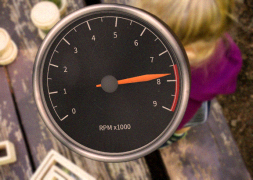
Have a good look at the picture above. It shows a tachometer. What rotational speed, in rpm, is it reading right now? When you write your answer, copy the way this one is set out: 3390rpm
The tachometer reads 7750rpm
